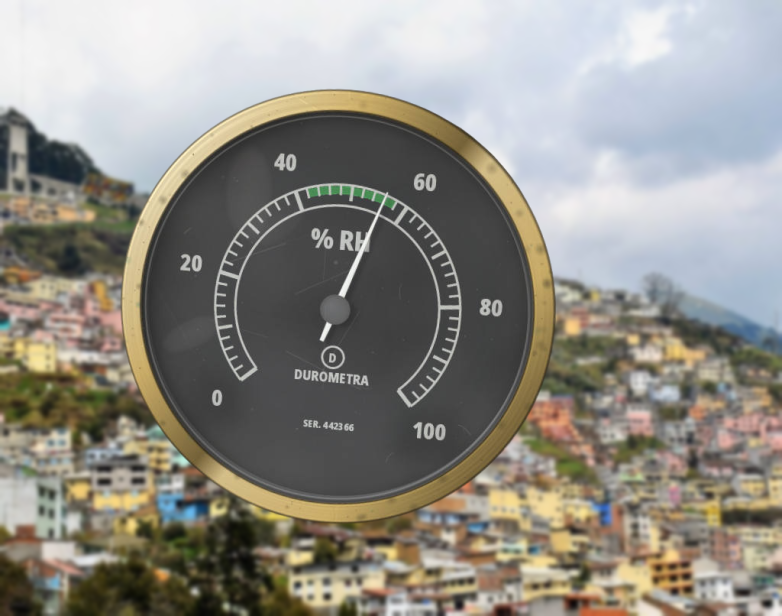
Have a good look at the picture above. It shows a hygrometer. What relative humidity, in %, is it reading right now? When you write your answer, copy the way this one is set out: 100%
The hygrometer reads 56%
